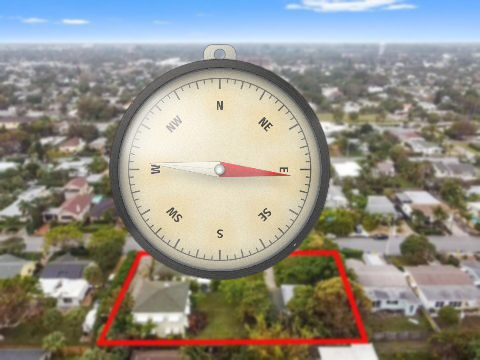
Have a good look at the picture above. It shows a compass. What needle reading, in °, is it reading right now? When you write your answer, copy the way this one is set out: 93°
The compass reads 95°
